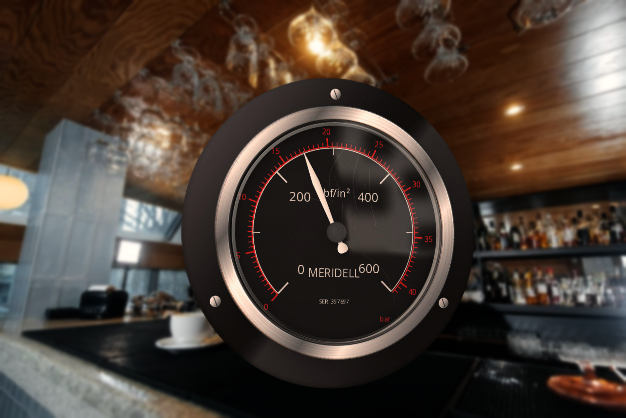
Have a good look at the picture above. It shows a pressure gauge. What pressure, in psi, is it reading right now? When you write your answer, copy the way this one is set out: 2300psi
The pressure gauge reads 250psi
